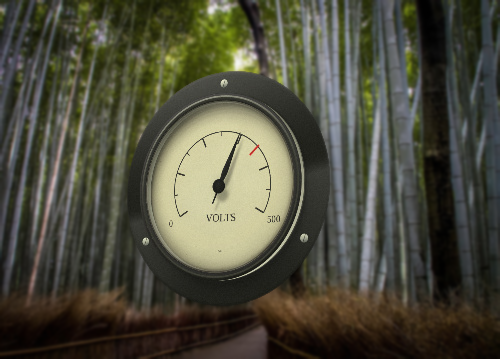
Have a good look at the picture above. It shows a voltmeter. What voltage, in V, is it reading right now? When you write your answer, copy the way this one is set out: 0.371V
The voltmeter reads 300V
